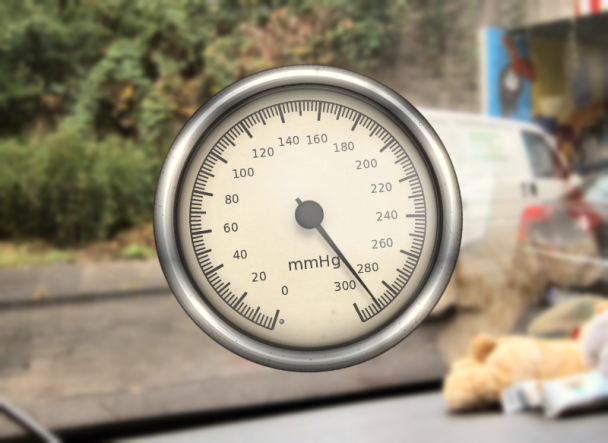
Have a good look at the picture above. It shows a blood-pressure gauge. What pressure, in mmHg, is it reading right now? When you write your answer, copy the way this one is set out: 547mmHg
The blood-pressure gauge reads 290mmHg
